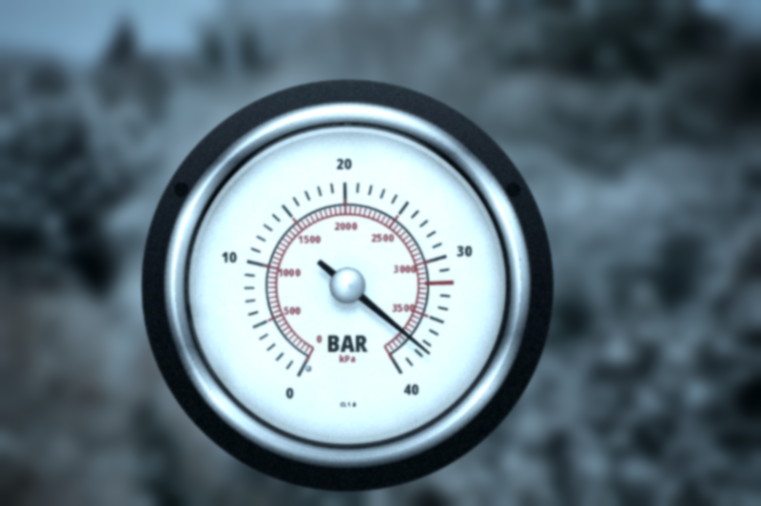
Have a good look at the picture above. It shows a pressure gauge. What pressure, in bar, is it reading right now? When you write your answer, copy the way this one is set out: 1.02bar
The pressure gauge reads 37.5bar
